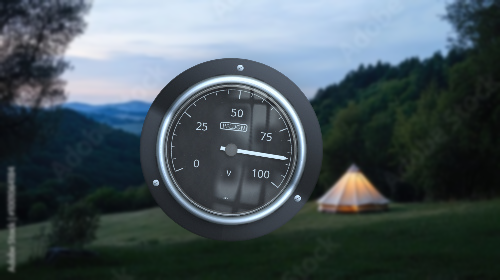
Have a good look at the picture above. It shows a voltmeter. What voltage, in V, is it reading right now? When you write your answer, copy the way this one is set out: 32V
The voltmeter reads 87.5V
